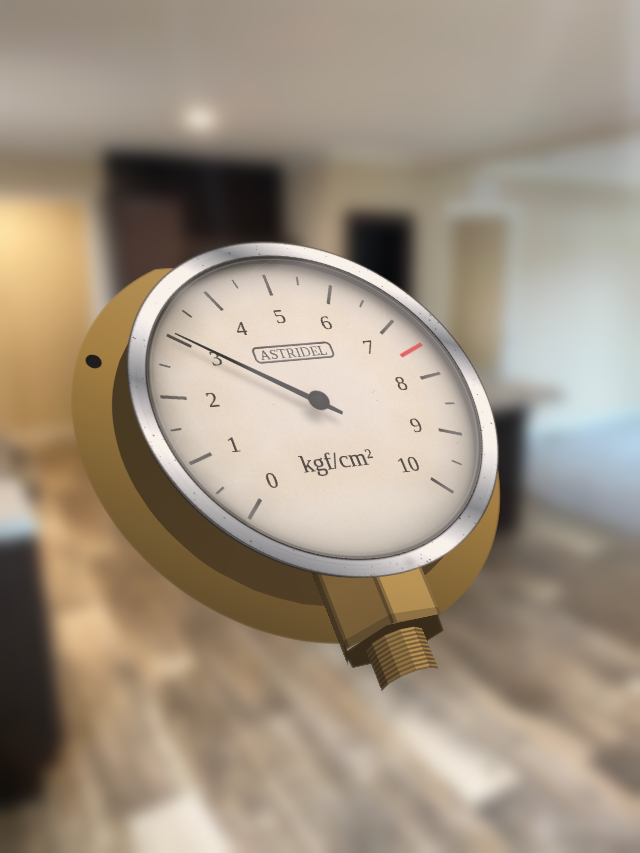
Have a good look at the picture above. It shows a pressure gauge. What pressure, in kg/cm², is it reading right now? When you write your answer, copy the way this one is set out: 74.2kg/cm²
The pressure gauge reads 3kg/cm²
